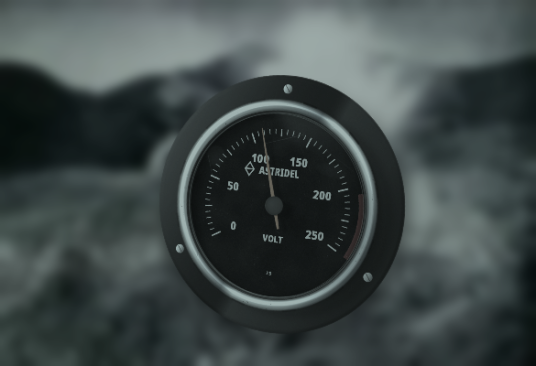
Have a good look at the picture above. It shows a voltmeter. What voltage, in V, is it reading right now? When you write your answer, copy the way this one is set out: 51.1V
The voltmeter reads 110V
